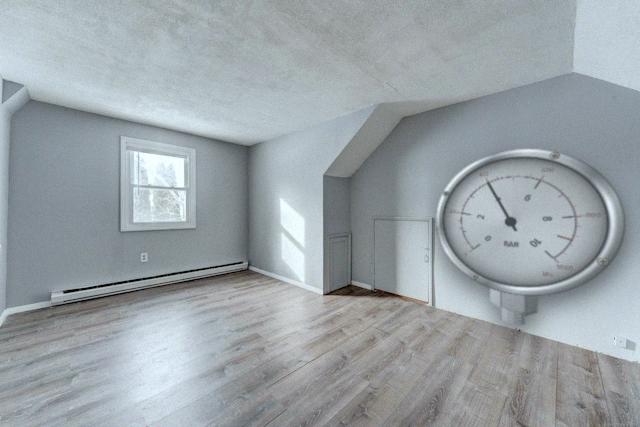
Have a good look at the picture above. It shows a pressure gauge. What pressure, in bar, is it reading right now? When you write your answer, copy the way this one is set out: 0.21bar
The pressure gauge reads 4bar
